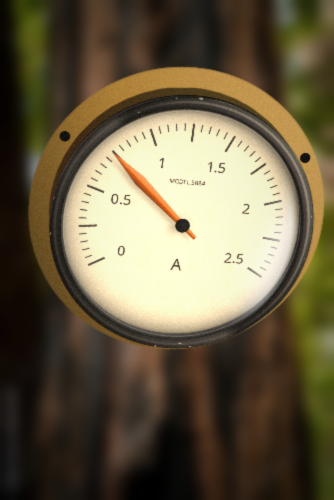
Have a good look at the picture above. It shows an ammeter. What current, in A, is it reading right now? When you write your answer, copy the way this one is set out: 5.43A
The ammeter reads 0.75A
